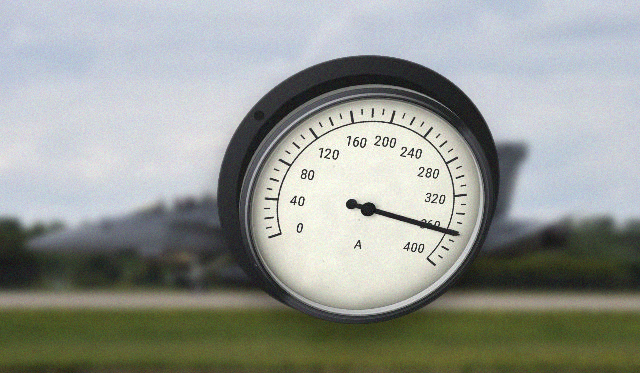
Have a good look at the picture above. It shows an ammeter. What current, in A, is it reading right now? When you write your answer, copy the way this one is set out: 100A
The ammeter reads 360A
